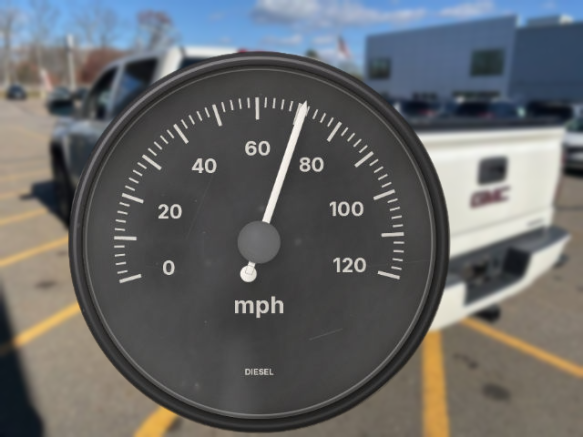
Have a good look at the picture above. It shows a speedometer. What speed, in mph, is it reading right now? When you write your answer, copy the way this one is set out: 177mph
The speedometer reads 71mph
